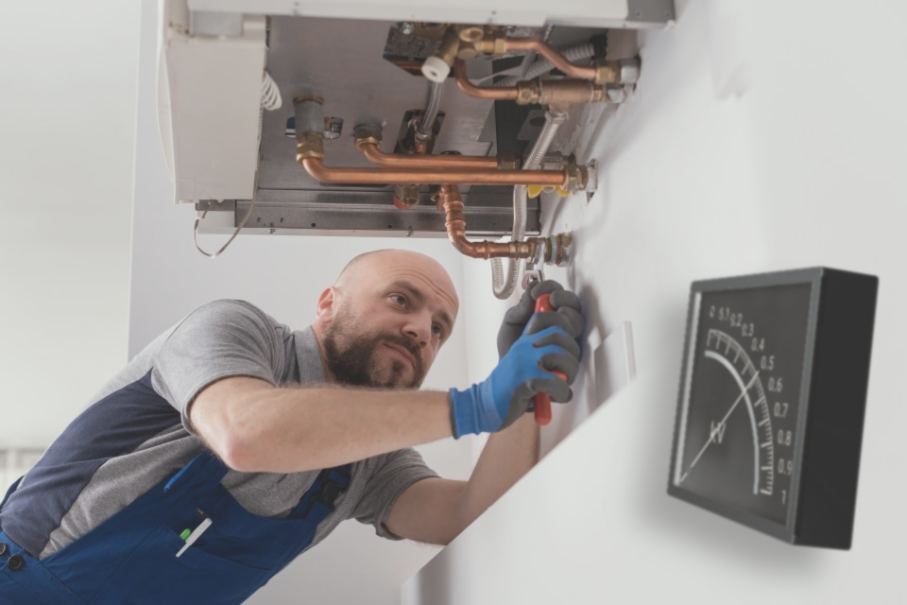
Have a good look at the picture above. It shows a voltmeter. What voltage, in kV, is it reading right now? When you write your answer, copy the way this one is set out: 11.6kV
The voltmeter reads 0.5kV
